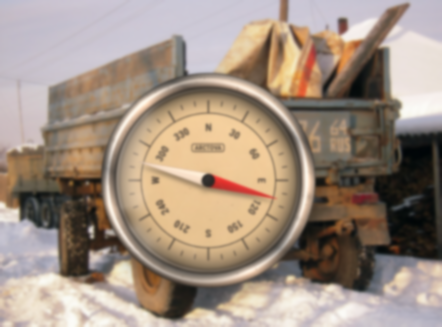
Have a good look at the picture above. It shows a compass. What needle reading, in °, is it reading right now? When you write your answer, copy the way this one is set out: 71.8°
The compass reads 105°
